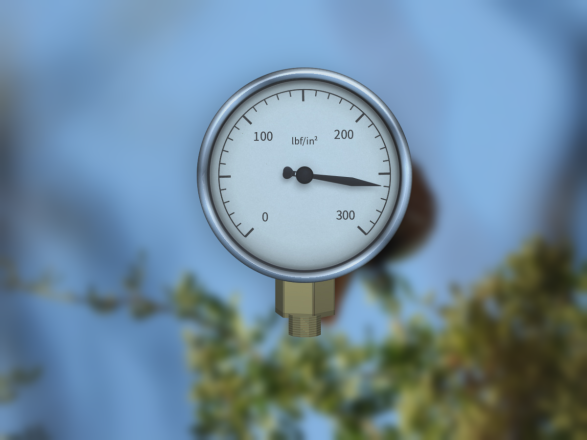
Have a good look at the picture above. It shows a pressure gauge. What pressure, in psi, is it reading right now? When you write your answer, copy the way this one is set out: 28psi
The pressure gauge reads 260psi
